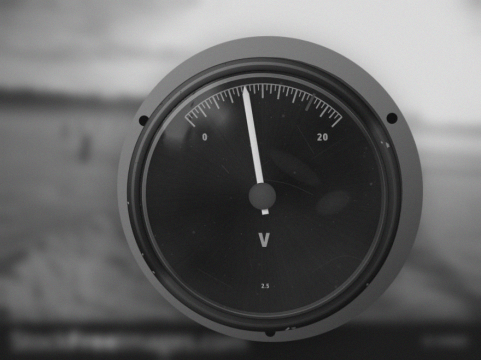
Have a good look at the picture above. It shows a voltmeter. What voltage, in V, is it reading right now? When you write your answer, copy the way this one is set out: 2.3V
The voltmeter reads 8V
